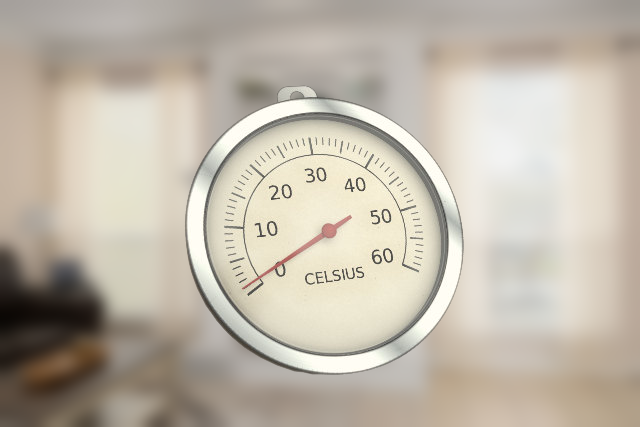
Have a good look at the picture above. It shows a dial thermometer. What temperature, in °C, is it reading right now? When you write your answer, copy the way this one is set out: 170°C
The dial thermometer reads 1°C
